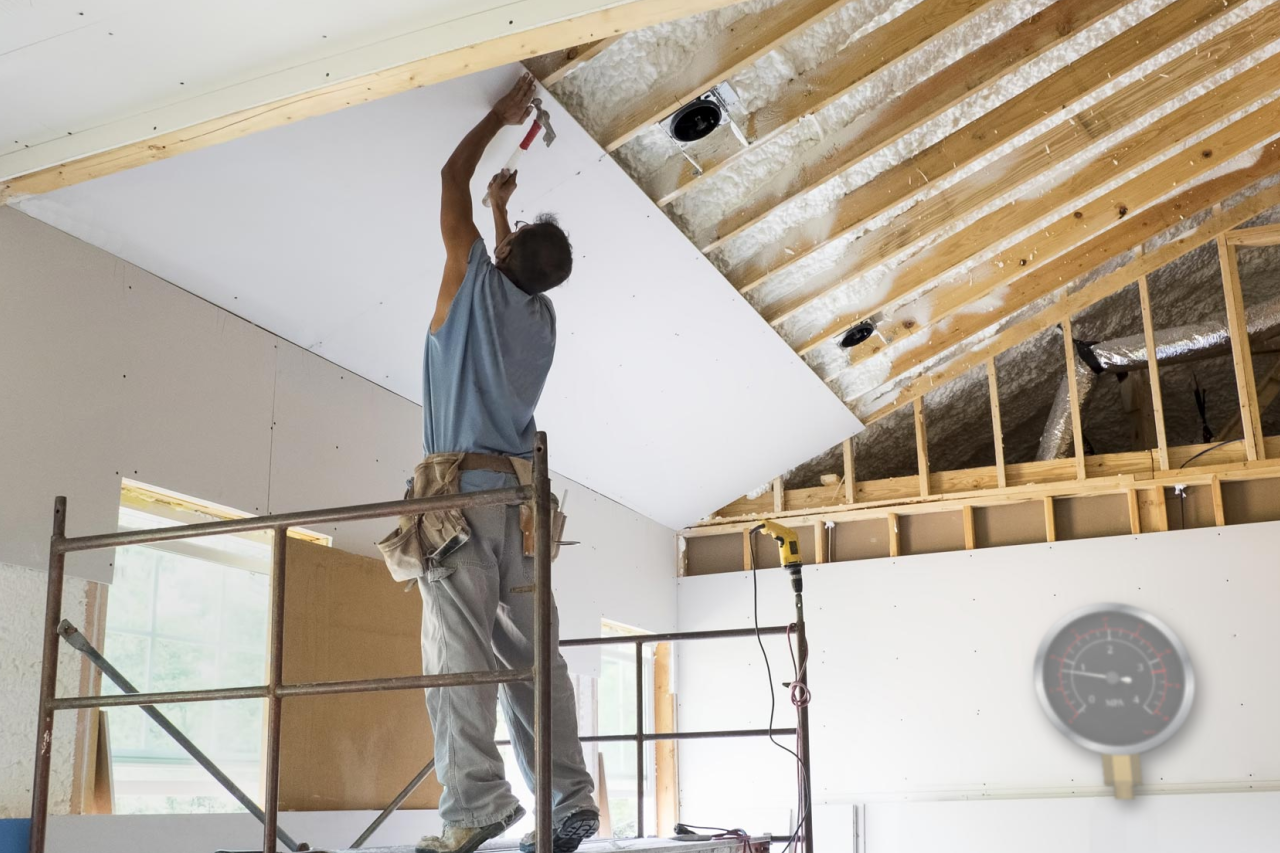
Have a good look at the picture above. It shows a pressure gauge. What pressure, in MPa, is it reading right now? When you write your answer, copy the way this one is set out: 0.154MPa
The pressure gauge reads 0.8MPa
